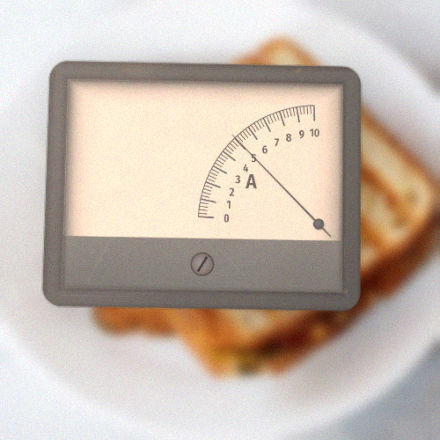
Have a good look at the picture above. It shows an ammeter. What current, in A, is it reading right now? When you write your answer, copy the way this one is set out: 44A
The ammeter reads 5A
